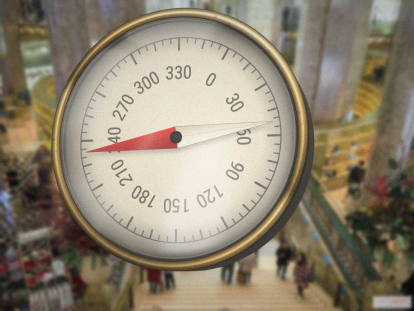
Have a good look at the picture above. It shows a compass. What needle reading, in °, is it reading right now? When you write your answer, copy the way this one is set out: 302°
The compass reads 232.5°
